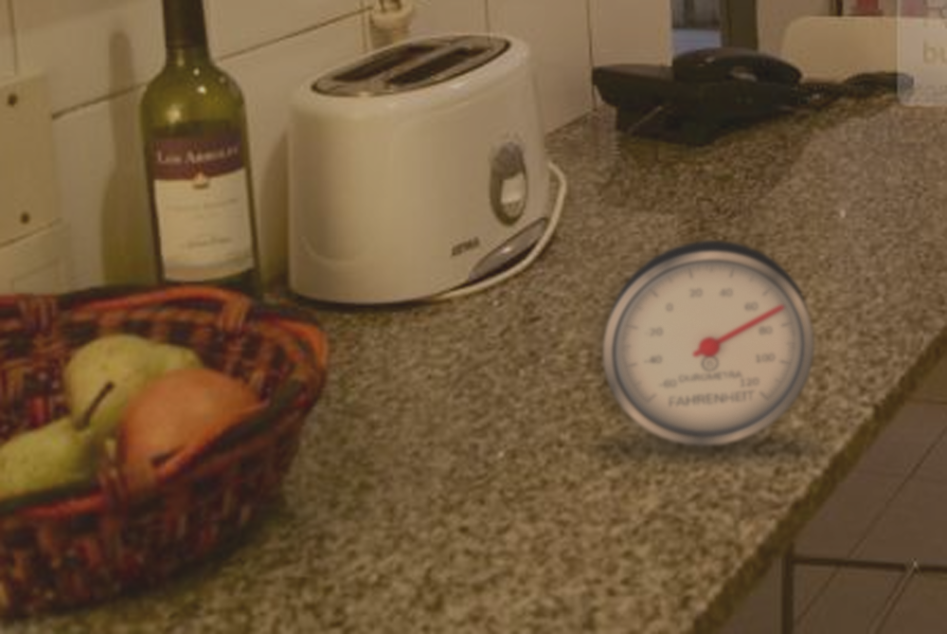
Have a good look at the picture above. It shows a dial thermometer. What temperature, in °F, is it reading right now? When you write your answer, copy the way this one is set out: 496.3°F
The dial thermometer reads 70°F
